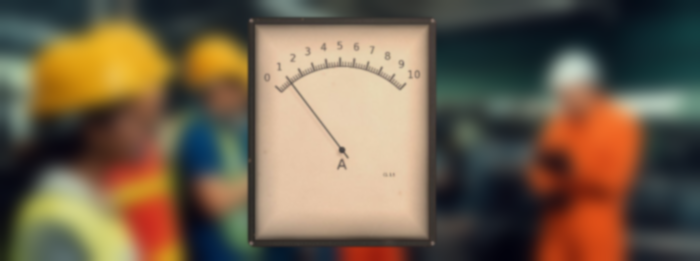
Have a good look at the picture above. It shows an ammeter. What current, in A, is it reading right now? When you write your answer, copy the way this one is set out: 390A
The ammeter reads 1A
